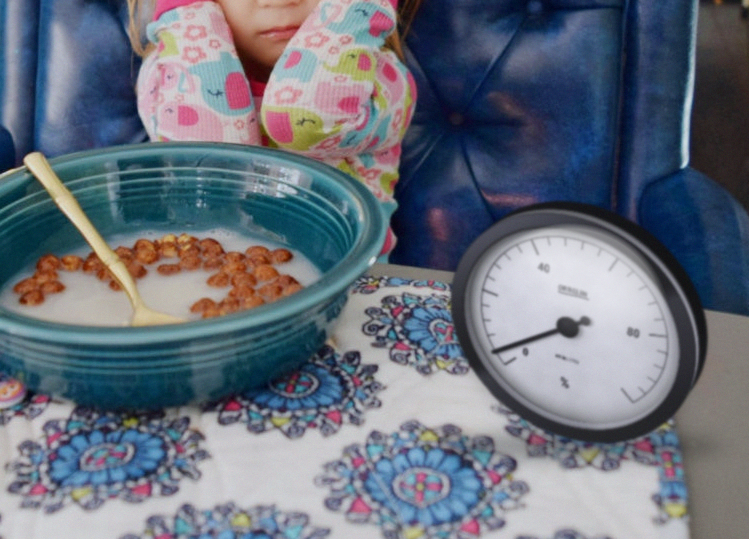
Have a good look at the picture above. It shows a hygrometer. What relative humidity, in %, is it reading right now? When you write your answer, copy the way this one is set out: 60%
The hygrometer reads 4%
